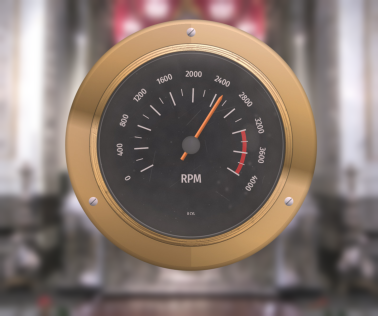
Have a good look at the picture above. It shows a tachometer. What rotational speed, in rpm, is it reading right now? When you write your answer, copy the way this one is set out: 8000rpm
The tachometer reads 2500rpm
